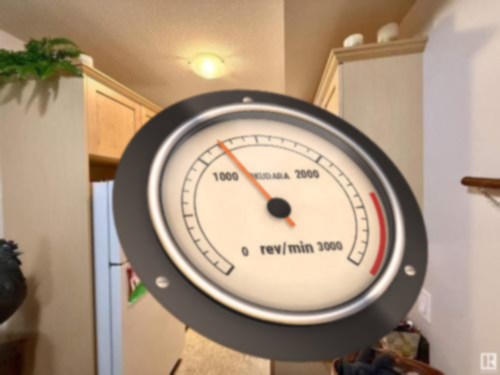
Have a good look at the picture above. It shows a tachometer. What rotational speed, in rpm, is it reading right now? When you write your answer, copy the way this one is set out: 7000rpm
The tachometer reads 1200rpm
